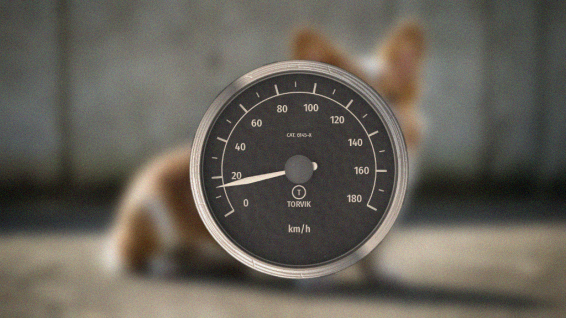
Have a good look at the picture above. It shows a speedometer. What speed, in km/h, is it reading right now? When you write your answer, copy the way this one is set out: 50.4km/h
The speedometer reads 15km/h
